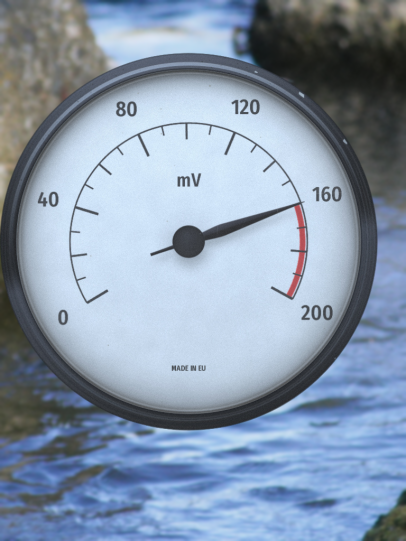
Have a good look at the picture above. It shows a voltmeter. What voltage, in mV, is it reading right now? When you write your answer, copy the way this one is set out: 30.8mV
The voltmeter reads 160mV
